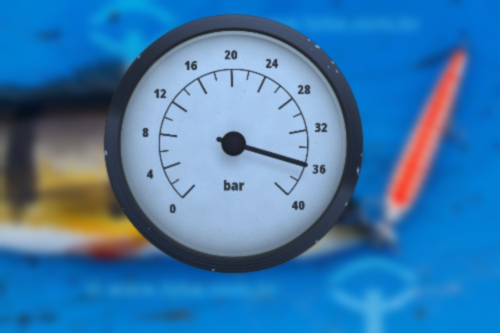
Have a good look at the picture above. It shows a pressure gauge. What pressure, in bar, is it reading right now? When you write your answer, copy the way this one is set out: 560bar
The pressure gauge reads 36bar
